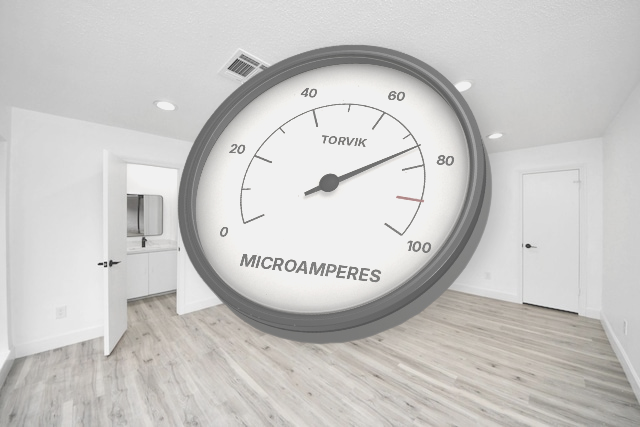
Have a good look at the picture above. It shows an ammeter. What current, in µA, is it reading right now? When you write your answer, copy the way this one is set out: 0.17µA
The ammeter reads 75µA
